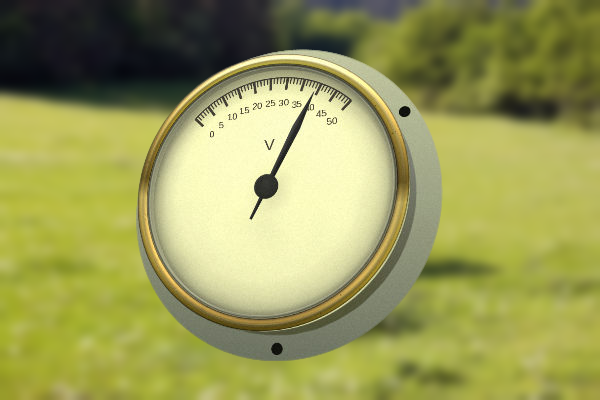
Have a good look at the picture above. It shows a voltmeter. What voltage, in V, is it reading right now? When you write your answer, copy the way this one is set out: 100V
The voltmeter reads 40V
